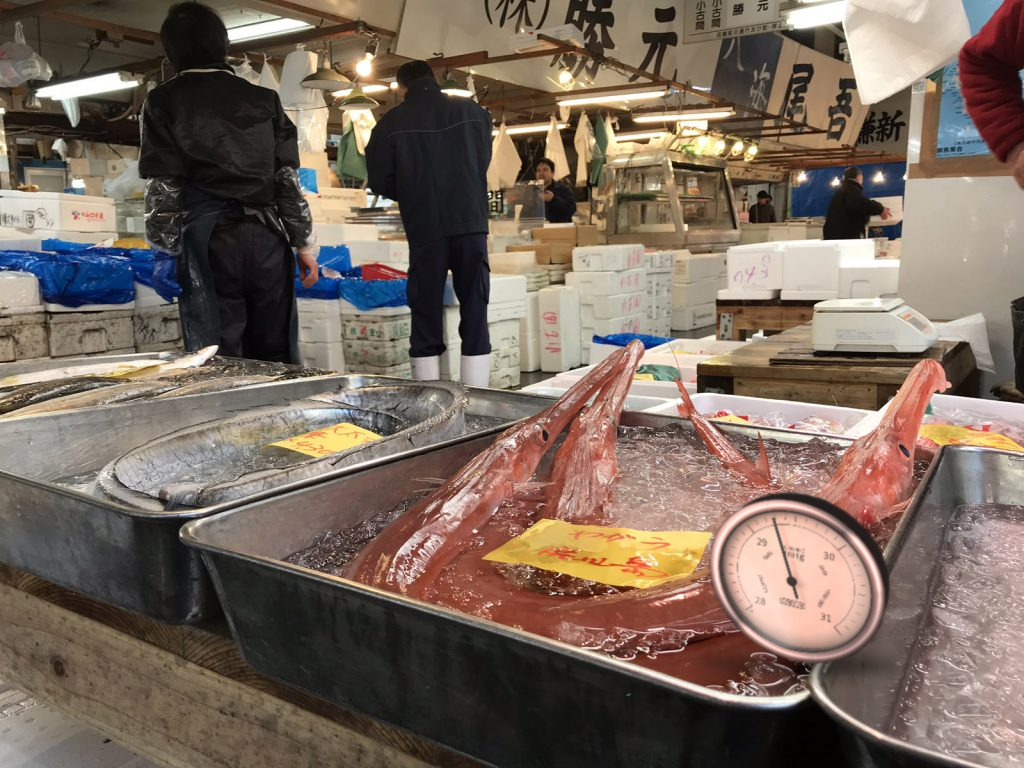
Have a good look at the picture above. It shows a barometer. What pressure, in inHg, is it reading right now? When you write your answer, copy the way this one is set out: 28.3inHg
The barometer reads 29.3inHg
